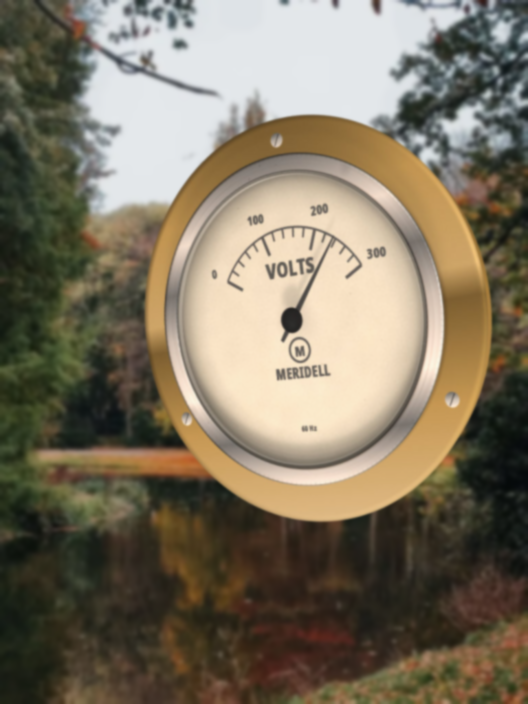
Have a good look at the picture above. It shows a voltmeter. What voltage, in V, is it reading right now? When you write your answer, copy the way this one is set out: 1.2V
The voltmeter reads 240V
